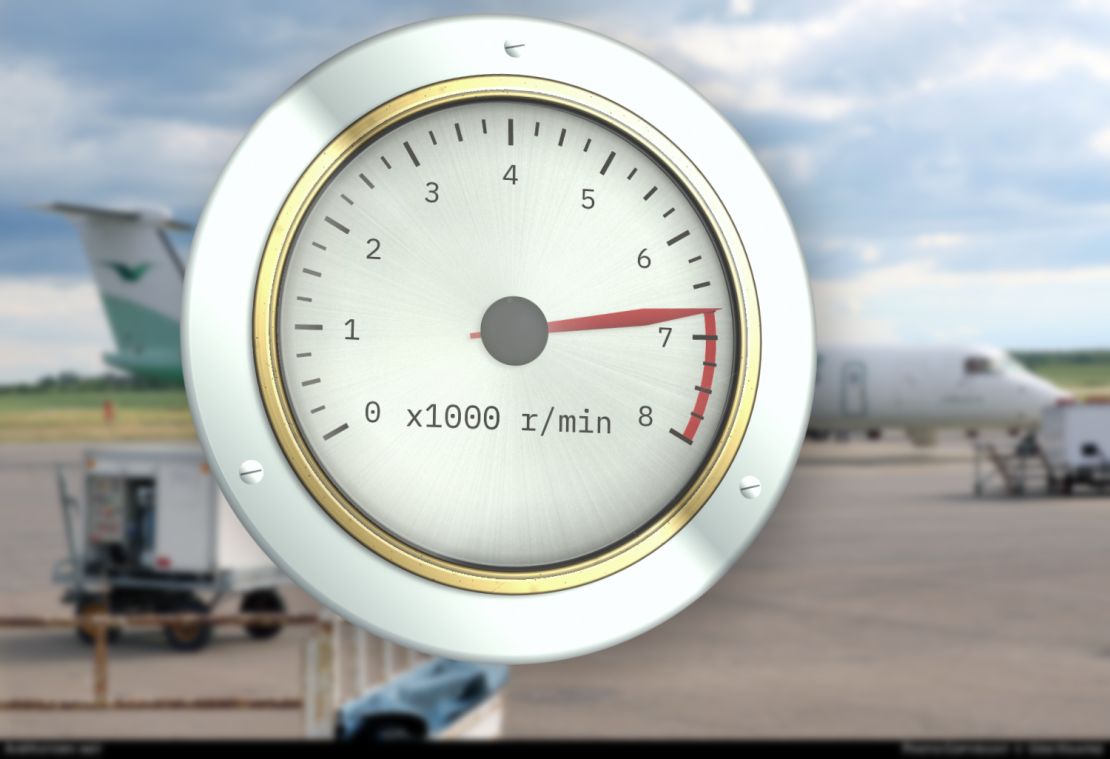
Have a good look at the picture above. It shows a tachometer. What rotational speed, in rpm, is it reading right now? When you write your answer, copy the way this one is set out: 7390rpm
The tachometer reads 6750rpm
